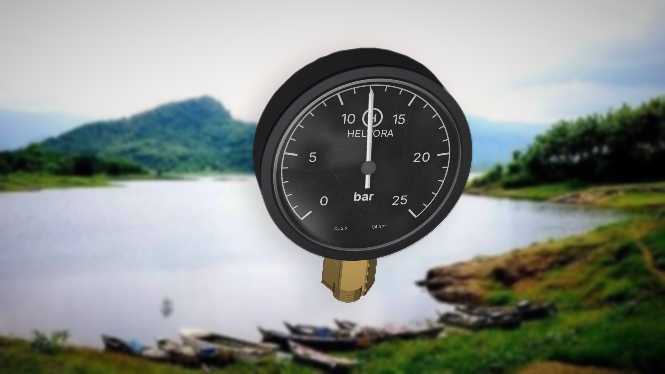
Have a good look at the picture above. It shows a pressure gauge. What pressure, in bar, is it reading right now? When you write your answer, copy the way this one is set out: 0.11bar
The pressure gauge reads 12bar
